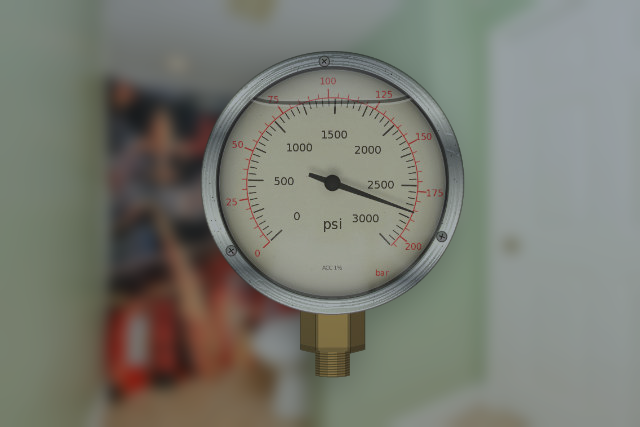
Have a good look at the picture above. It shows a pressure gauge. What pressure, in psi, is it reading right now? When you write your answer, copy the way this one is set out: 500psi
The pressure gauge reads 2700psi
